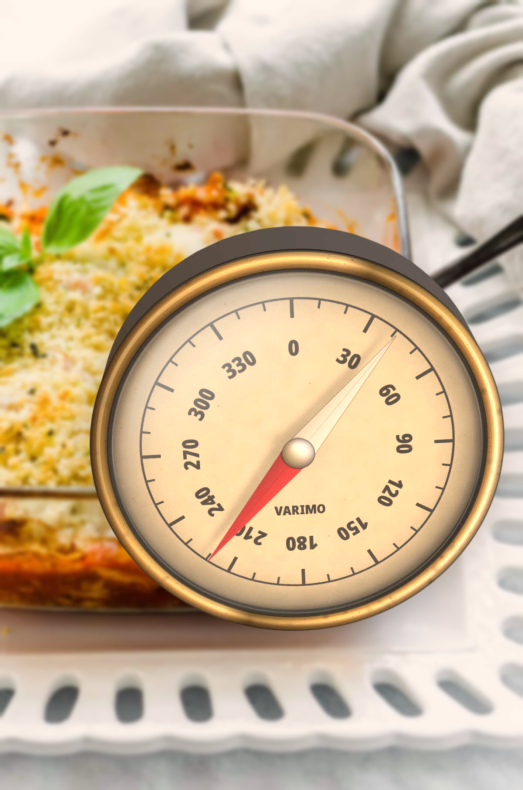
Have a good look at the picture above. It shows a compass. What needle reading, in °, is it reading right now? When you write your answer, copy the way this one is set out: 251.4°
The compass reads 220°
